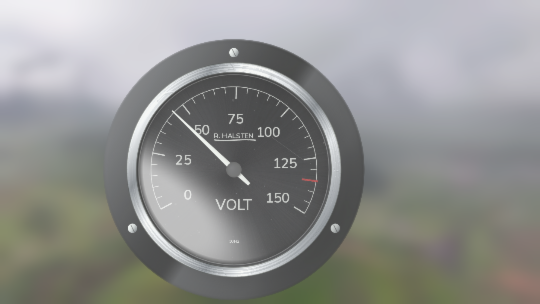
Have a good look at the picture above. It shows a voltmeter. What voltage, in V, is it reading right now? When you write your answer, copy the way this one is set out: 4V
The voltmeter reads 45V
